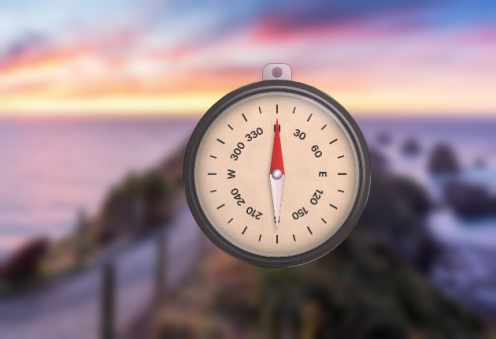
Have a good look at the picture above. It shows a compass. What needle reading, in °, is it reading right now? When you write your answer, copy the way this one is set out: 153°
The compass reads 0°
